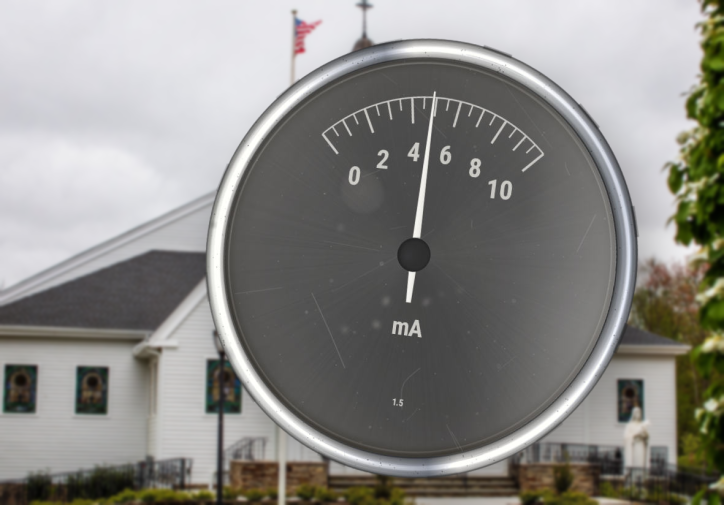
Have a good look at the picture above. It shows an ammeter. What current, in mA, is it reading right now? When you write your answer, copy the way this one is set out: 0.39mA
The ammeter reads 5mA
